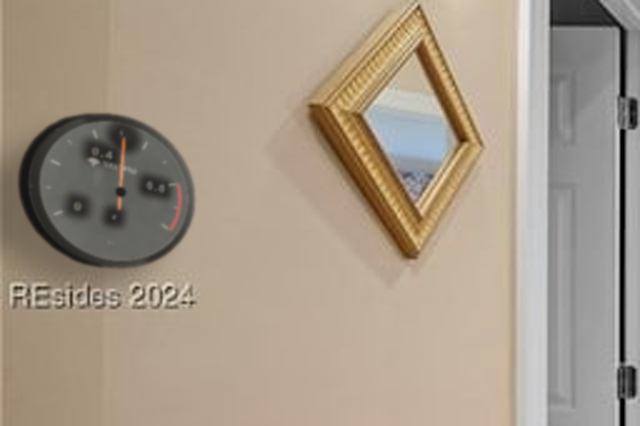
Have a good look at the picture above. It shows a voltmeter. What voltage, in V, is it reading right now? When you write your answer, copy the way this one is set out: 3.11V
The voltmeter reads 0.5V
